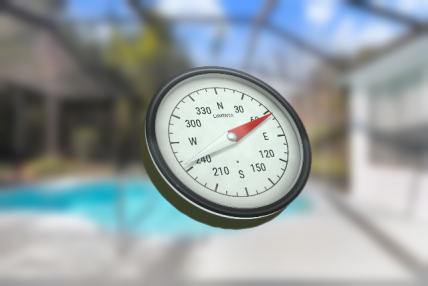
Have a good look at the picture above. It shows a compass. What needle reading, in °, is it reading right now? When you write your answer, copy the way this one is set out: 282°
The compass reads 65°
